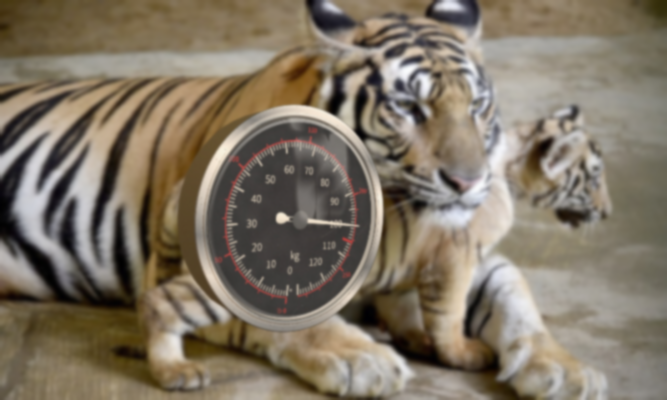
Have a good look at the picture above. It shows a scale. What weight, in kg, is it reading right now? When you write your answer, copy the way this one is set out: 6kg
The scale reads 100kg
